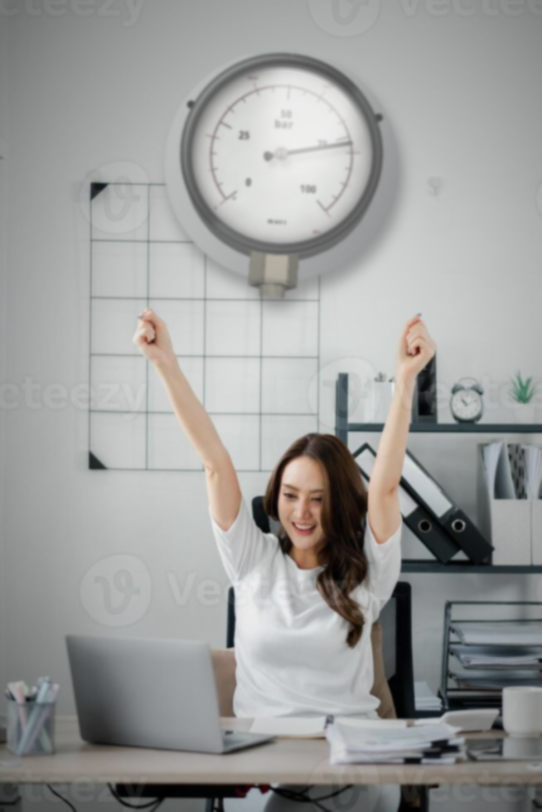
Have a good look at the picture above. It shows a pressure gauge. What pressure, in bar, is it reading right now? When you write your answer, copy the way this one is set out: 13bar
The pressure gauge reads 77.5bar
